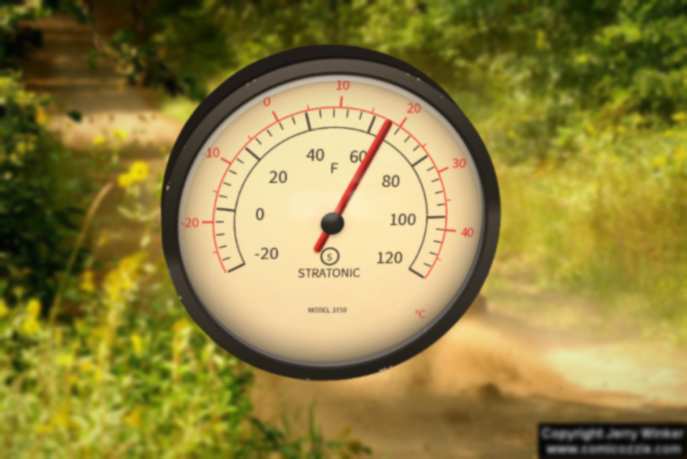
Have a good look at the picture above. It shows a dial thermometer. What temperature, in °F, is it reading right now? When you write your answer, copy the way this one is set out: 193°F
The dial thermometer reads 64°F
